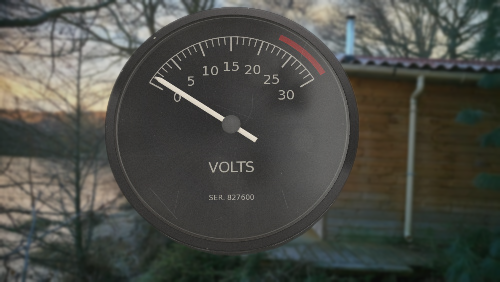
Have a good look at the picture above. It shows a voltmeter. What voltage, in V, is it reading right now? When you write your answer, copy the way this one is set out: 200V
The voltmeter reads 1V
